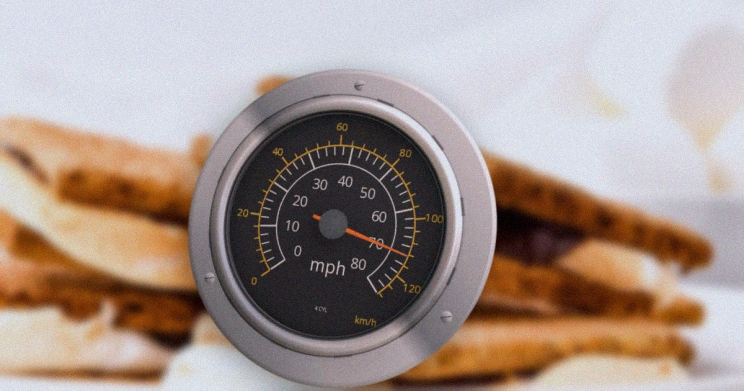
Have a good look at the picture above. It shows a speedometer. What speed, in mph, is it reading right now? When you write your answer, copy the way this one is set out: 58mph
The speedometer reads 70mph
